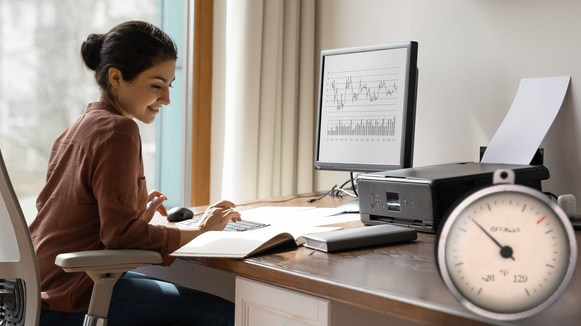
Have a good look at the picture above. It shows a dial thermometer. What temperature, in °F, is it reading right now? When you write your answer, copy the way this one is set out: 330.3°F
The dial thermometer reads 28°F
